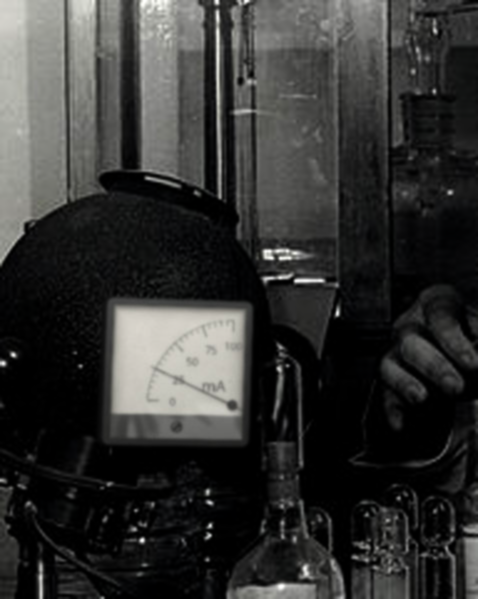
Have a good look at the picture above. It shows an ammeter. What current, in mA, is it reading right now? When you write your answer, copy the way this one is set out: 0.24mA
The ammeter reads 25mA
